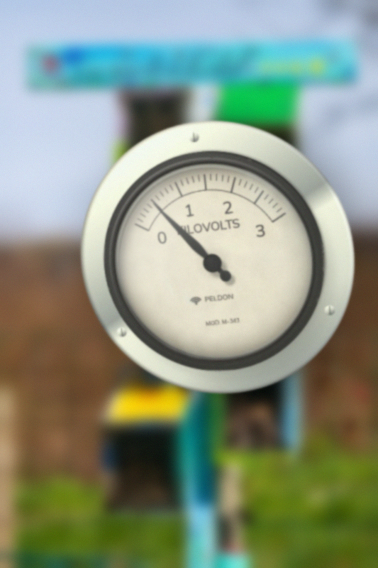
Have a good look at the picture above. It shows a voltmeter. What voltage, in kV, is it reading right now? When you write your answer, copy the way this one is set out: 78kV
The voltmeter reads 0.5kV
